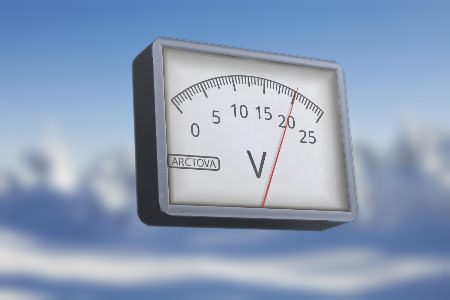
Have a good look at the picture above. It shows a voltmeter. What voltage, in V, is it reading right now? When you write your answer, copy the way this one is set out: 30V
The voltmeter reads 20V
